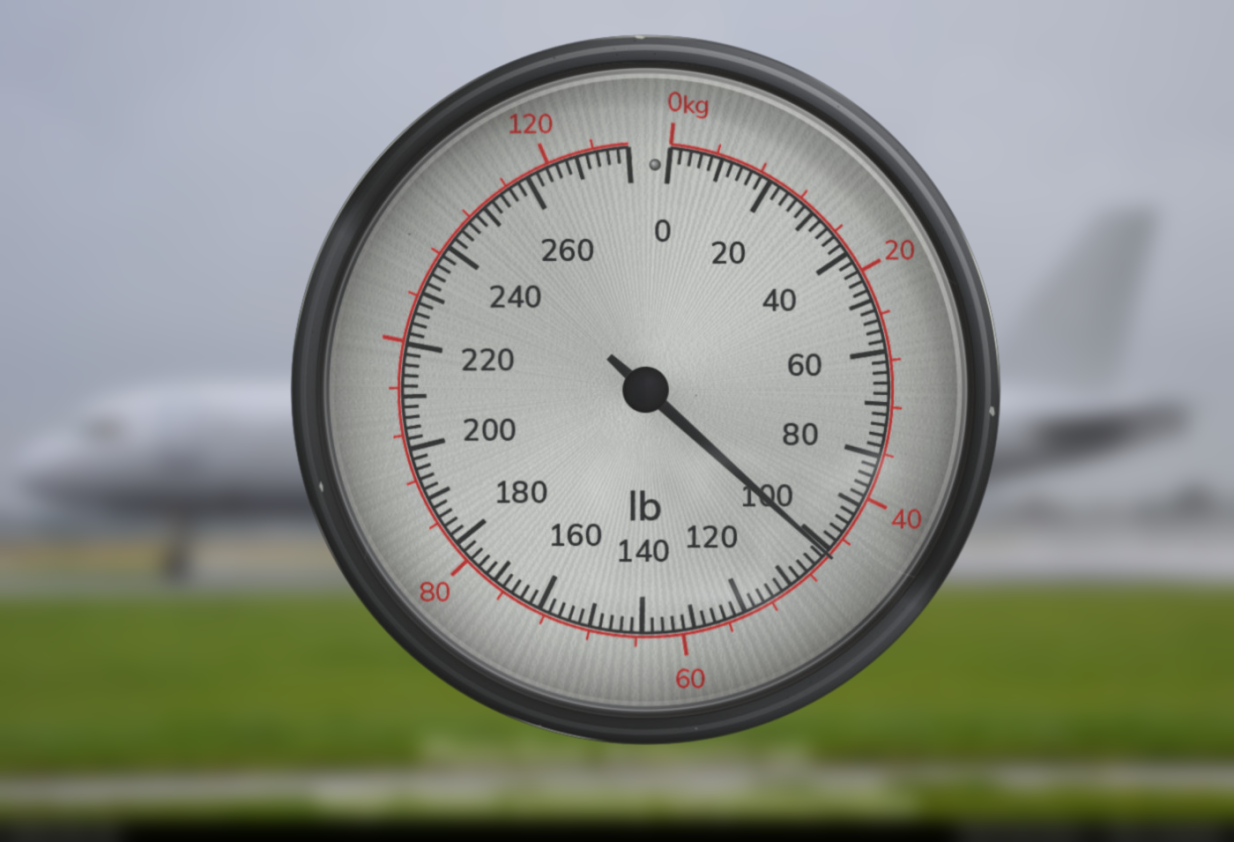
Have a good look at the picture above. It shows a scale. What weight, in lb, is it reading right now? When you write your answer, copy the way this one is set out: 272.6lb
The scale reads 101lb
